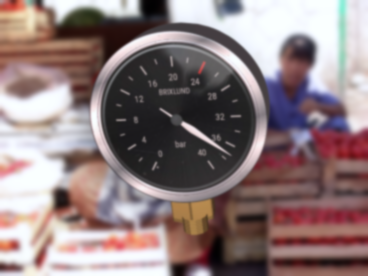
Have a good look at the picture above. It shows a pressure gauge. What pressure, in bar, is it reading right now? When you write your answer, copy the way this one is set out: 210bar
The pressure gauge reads 37bar
